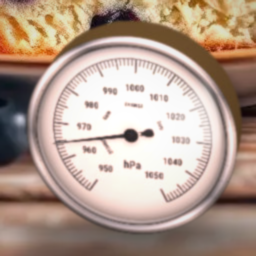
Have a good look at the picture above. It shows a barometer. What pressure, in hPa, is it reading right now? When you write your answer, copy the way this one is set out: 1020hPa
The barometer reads 965hPa
